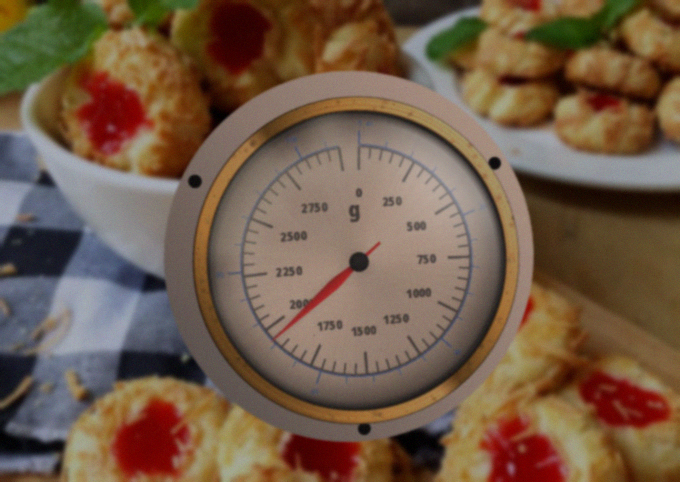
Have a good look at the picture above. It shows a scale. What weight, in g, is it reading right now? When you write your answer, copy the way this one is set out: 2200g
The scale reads 1950g
